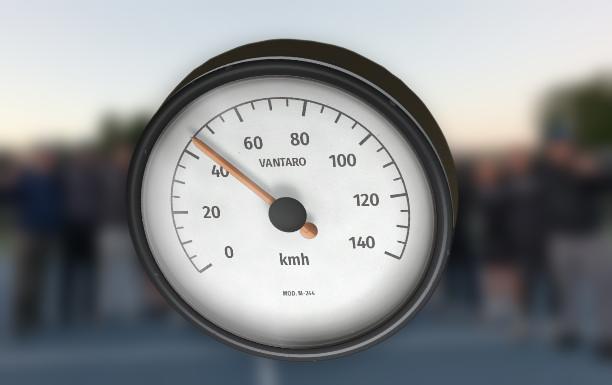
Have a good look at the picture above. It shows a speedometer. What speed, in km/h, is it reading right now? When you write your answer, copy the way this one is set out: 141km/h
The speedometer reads 45km/h
